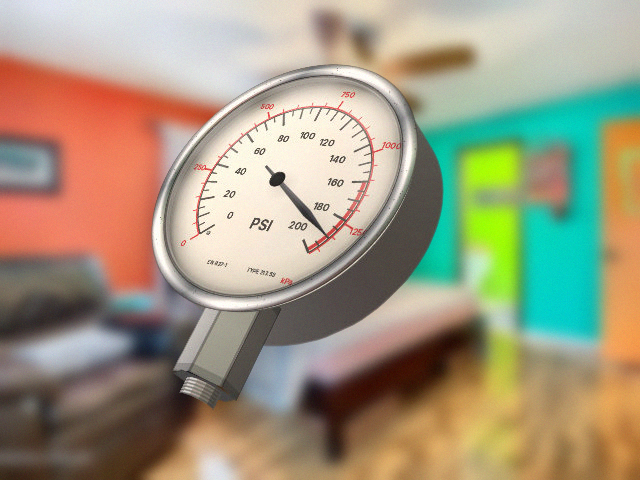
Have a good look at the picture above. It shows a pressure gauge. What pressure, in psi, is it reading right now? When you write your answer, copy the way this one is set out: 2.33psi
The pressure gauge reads 190psi
